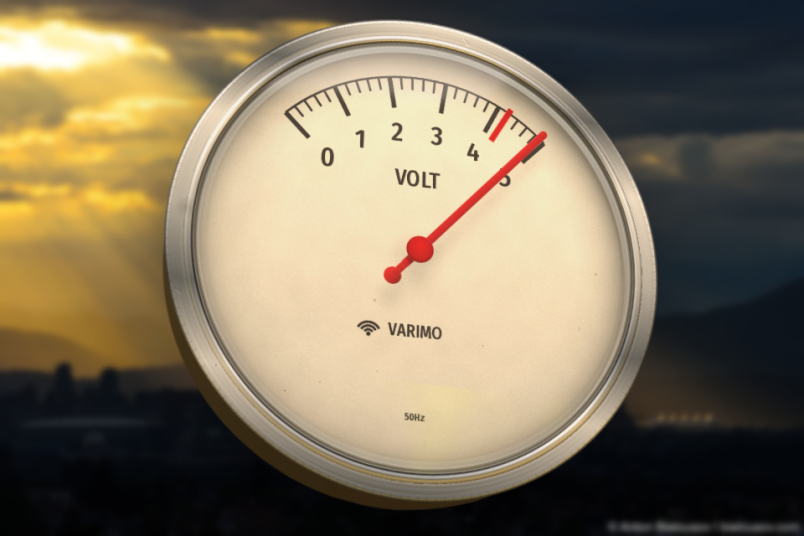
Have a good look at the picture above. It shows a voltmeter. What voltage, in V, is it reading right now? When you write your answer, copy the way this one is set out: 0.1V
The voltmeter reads 4.9V
